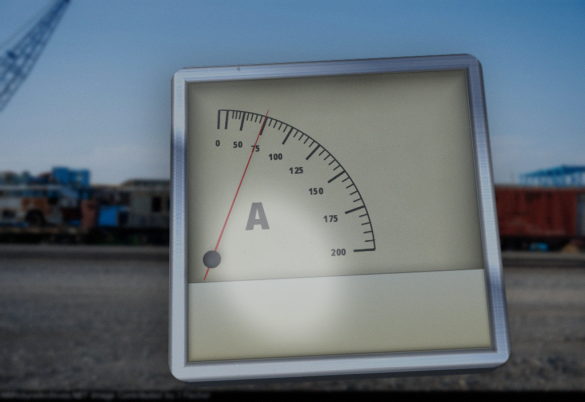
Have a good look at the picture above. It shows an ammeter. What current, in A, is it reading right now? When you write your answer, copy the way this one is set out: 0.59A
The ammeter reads 75A
